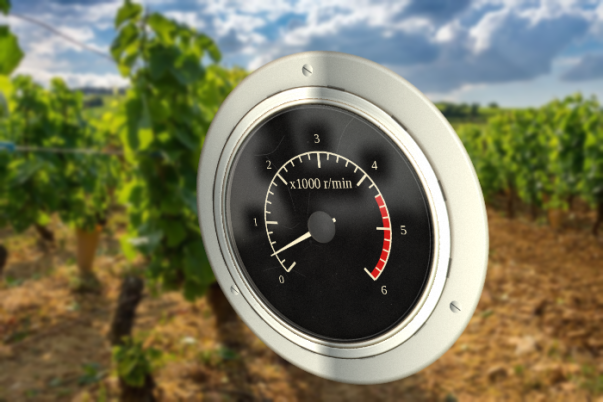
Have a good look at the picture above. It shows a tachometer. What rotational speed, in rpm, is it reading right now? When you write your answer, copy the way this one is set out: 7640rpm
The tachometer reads 400rpm
